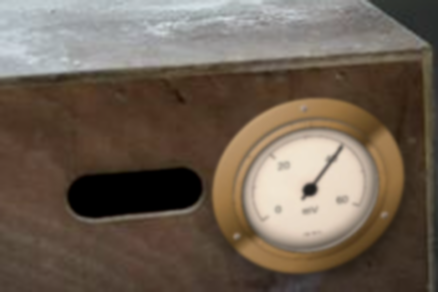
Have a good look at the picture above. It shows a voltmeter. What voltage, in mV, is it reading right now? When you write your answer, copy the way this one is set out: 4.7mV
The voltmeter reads 40mV
